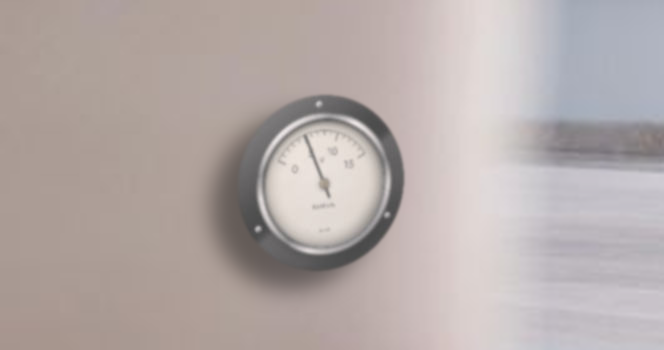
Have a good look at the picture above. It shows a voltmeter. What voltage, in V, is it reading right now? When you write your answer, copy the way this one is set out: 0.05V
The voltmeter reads 5V
